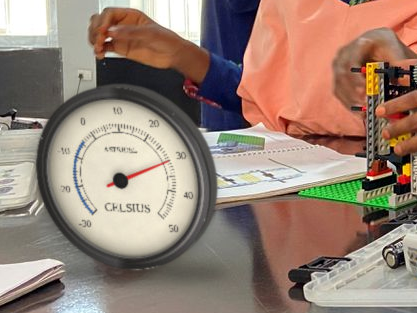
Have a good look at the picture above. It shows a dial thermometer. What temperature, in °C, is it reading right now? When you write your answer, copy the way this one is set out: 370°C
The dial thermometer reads 30°C
